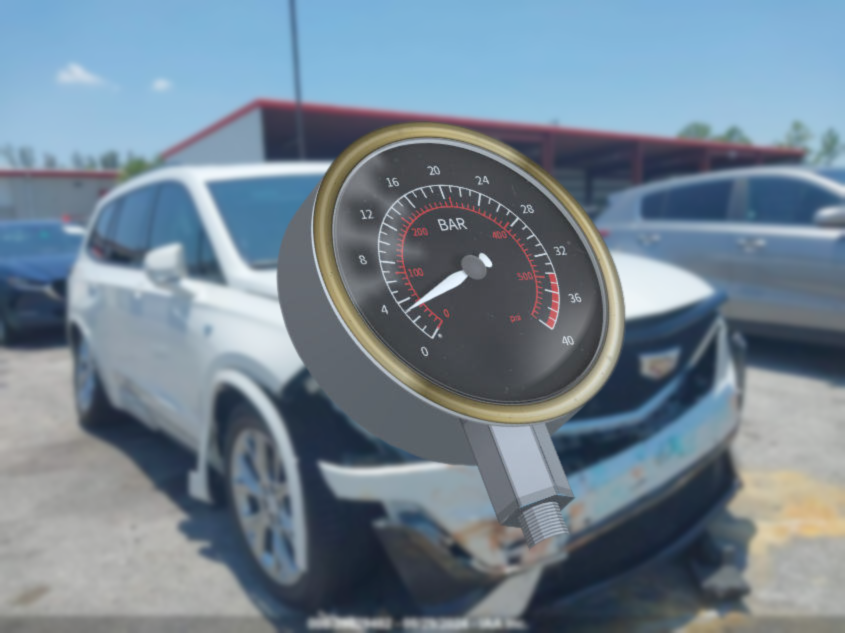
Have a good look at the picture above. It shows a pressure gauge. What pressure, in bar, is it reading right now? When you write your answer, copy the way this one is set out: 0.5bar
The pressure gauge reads 3bar
